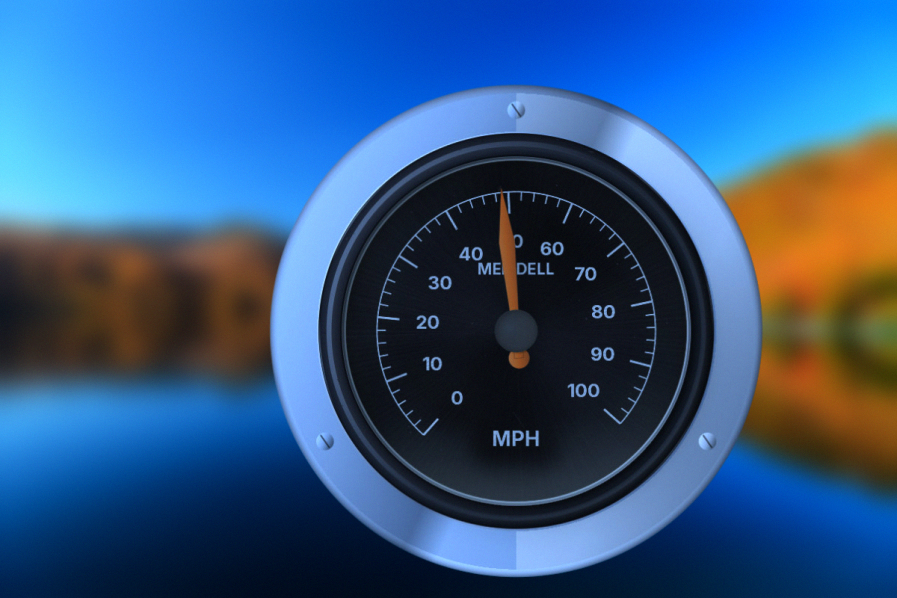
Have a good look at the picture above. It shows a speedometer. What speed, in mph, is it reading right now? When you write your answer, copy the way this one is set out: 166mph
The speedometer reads 49mph
